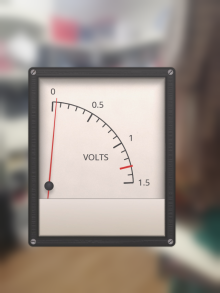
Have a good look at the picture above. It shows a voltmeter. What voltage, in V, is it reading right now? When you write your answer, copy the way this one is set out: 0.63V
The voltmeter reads 0.05V
